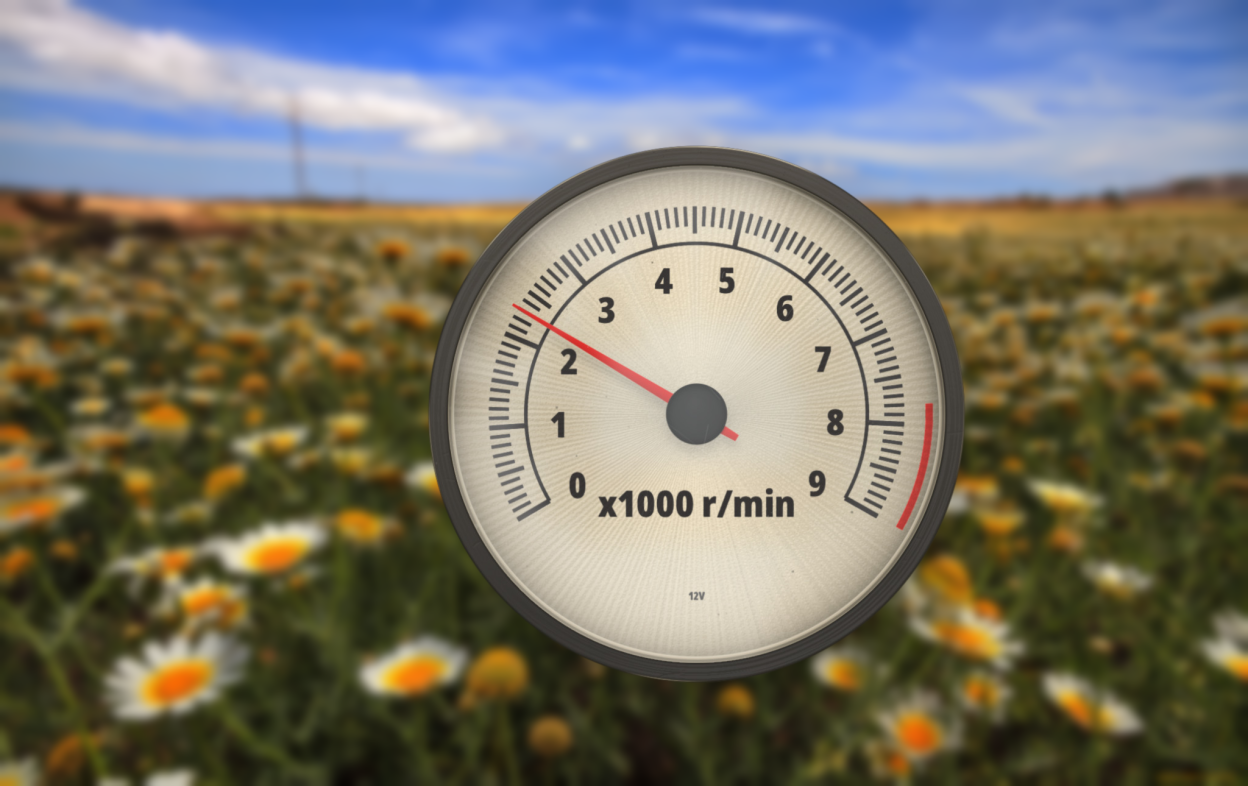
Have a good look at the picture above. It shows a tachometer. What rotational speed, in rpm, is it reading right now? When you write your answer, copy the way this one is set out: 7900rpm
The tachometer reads 2300rpm
